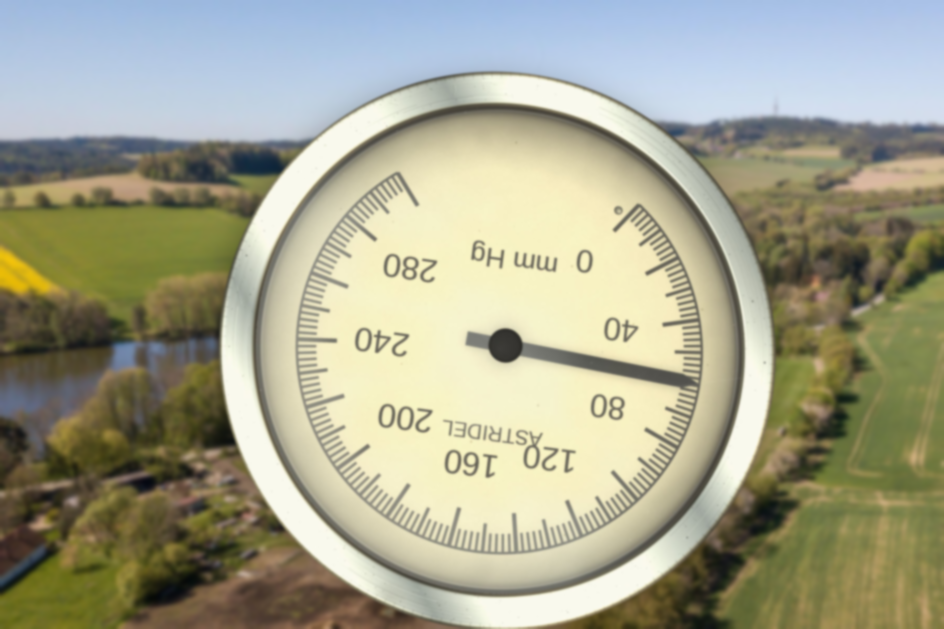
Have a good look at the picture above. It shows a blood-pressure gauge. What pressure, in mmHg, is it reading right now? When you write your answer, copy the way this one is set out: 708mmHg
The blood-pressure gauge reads 60mmHg
